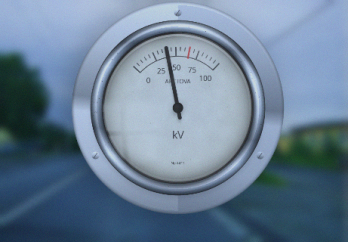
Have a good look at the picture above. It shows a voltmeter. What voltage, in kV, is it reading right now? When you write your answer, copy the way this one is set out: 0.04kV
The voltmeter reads 40kV
